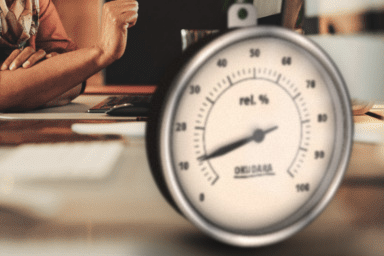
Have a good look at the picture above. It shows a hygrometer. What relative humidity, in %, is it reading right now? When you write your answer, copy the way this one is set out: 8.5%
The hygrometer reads 10%
